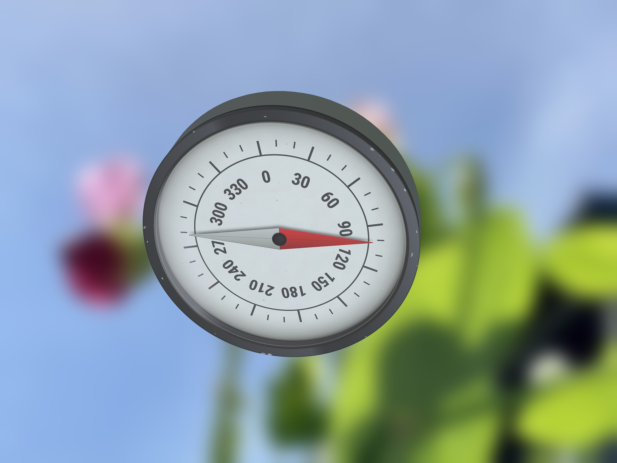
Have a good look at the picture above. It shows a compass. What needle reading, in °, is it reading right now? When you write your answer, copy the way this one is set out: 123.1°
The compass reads 100°
